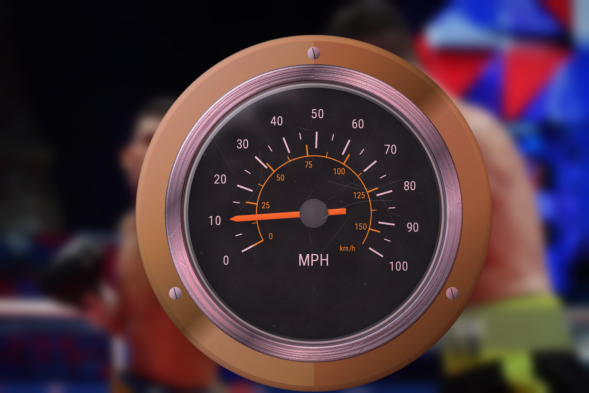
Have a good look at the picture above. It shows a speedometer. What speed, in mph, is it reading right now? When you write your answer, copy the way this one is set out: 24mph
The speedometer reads 10mph
